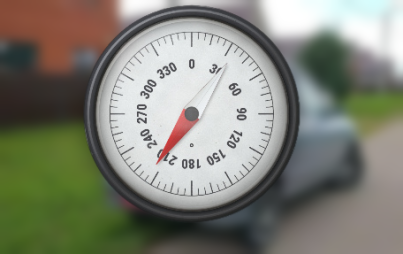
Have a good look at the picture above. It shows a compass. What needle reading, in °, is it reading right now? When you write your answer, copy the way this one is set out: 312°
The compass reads 215°
